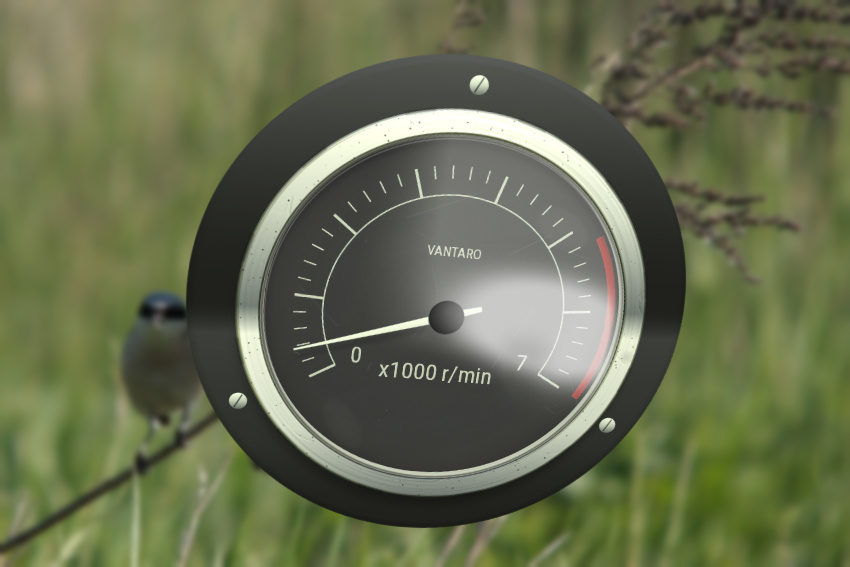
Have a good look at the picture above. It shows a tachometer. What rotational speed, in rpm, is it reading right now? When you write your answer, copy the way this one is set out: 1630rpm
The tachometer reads 400rpm
